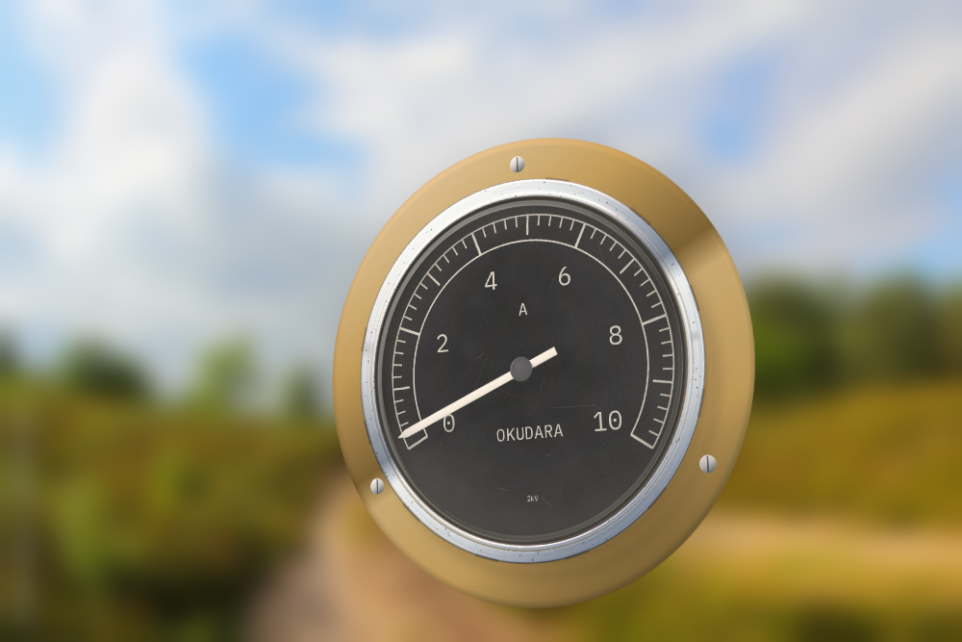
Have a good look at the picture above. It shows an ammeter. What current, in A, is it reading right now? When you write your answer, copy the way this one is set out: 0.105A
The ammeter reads 0.2A
